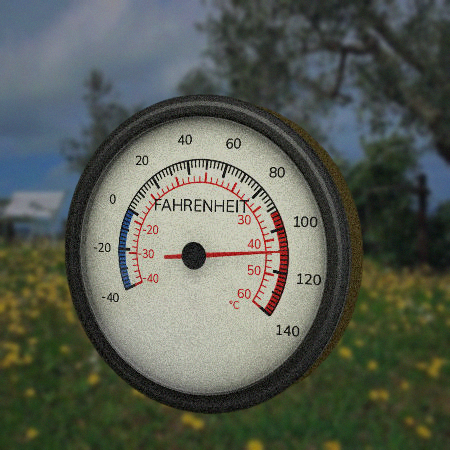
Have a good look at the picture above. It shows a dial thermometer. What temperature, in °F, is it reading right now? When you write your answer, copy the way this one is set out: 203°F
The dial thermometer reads 110°F
